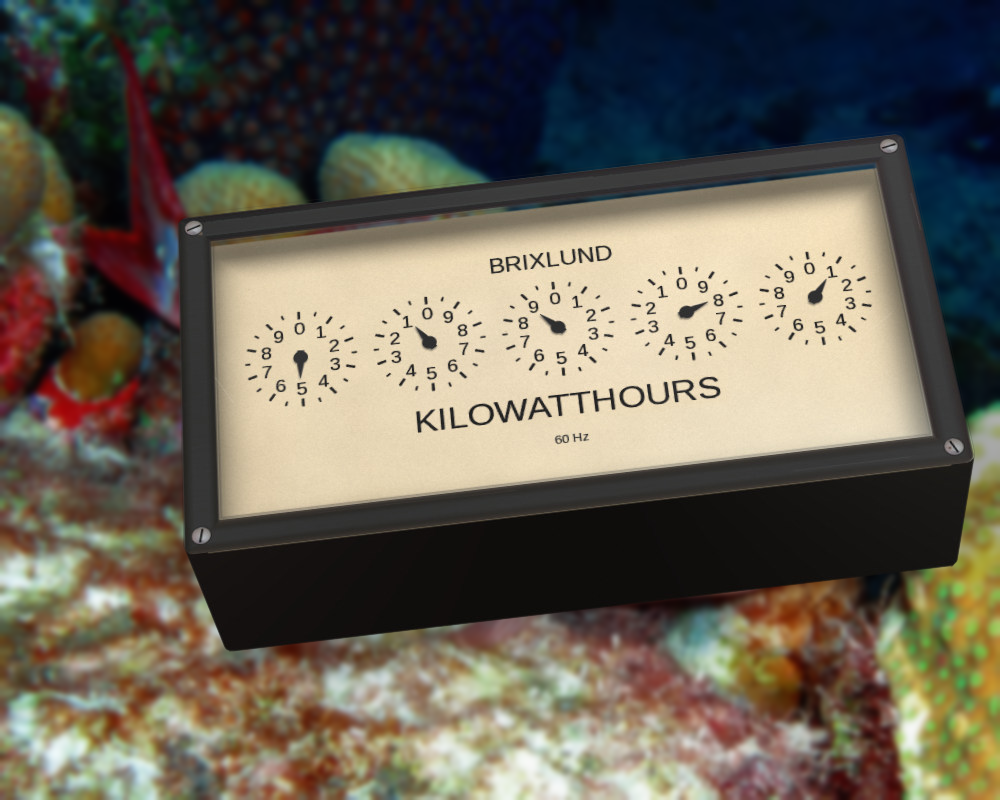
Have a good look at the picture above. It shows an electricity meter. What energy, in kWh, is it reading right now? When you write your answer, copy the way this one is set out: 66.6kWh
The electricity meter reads 50881kWh
